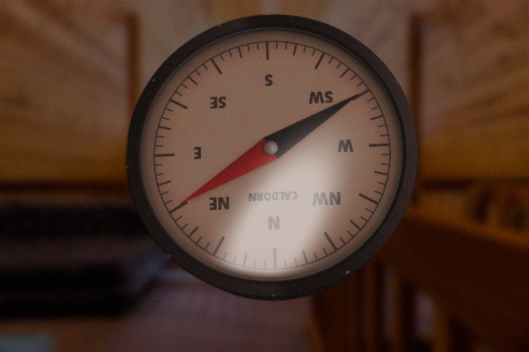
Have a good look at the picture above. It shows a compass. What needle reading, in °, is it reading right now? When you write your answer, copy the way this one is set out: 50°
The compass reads 60°
